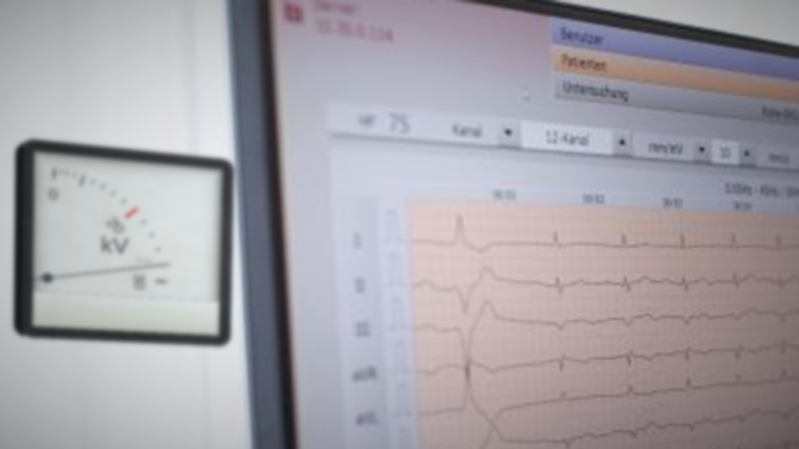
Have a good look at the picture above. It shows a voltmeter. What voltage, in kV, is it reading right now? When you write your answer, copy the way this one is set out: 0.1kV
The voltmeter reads 28kV
